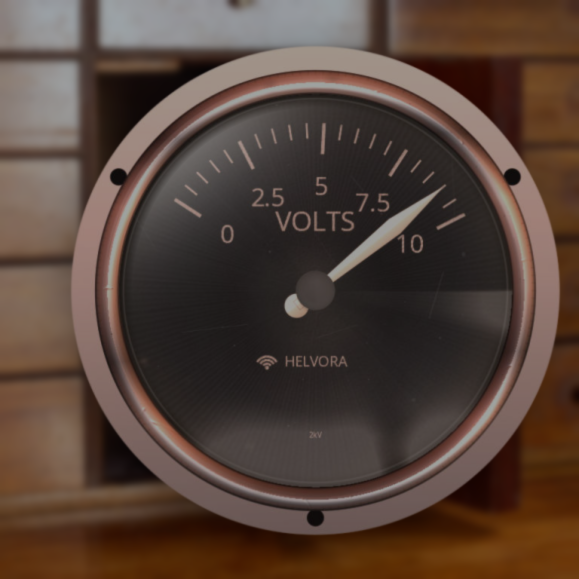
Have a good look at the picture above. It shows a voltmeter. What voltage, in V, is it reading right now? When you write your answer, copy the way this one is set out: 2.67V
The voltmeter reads 9V
